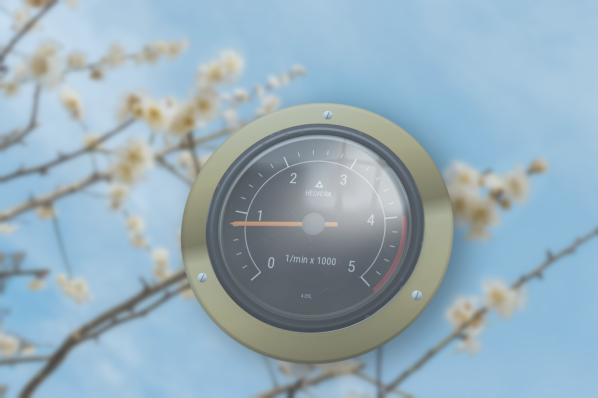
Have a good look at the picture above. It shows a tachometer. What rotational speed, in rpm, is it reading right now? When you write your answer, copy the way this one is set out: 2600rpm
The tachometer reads 800rpm
